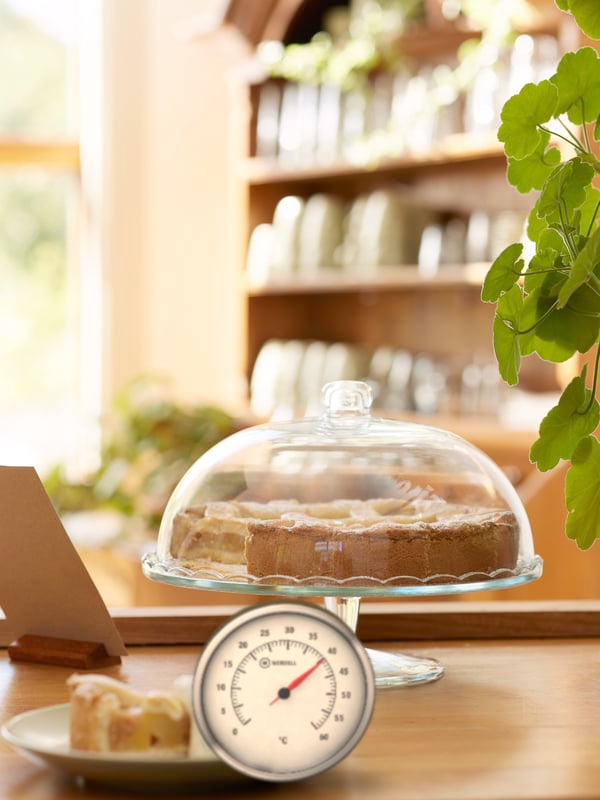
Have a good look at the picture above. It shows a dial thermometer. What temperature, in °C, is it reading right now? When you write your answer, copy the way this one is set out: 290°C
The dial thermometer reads 40°C
